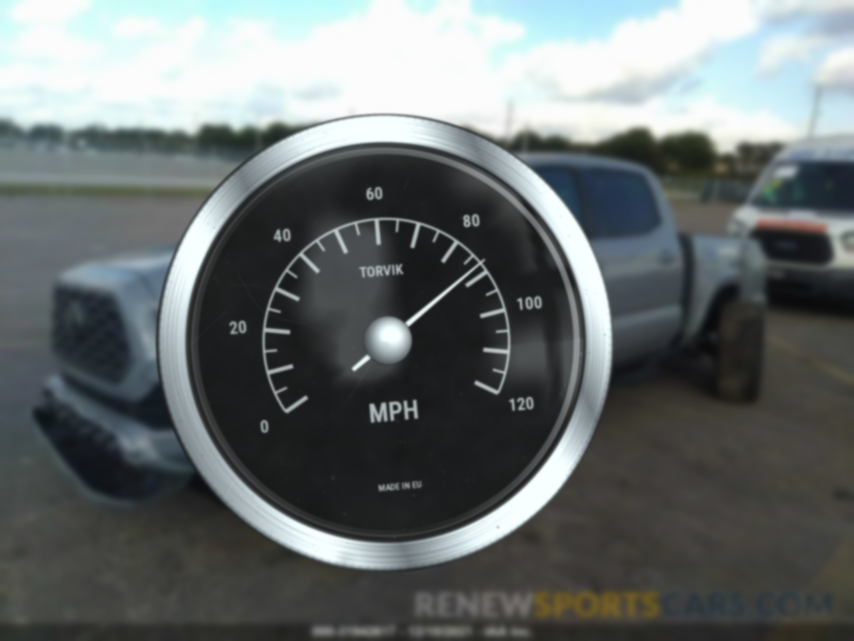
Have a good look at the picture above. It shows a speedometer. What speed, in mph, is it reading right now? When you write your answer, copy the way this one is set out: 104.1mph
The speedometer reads 87.5mph
